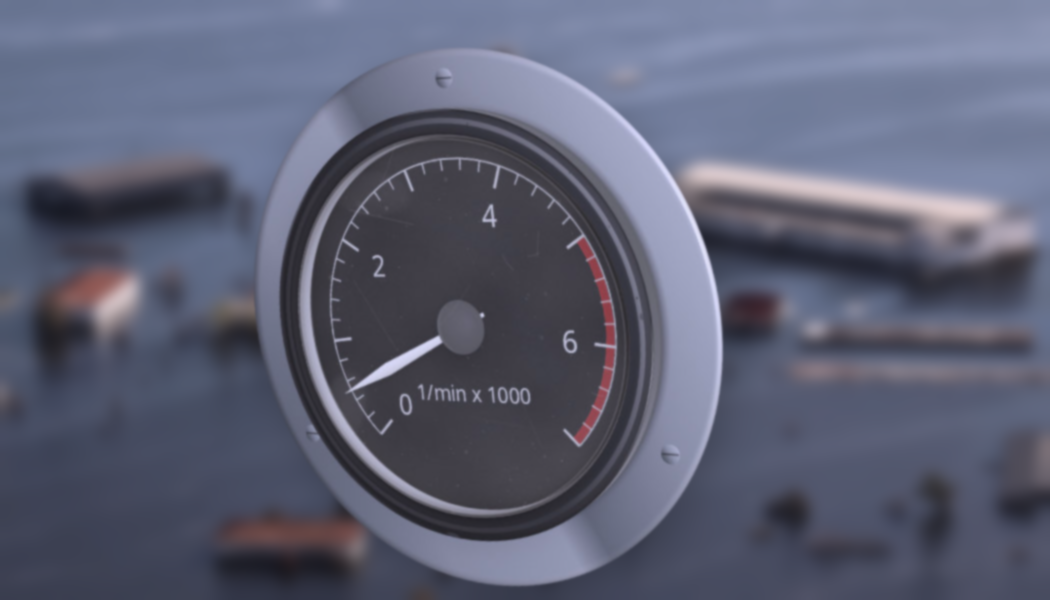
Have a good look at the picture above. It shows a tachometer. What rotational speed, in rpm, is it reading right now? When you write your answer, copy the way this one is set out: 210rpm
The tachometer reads 500rpm
